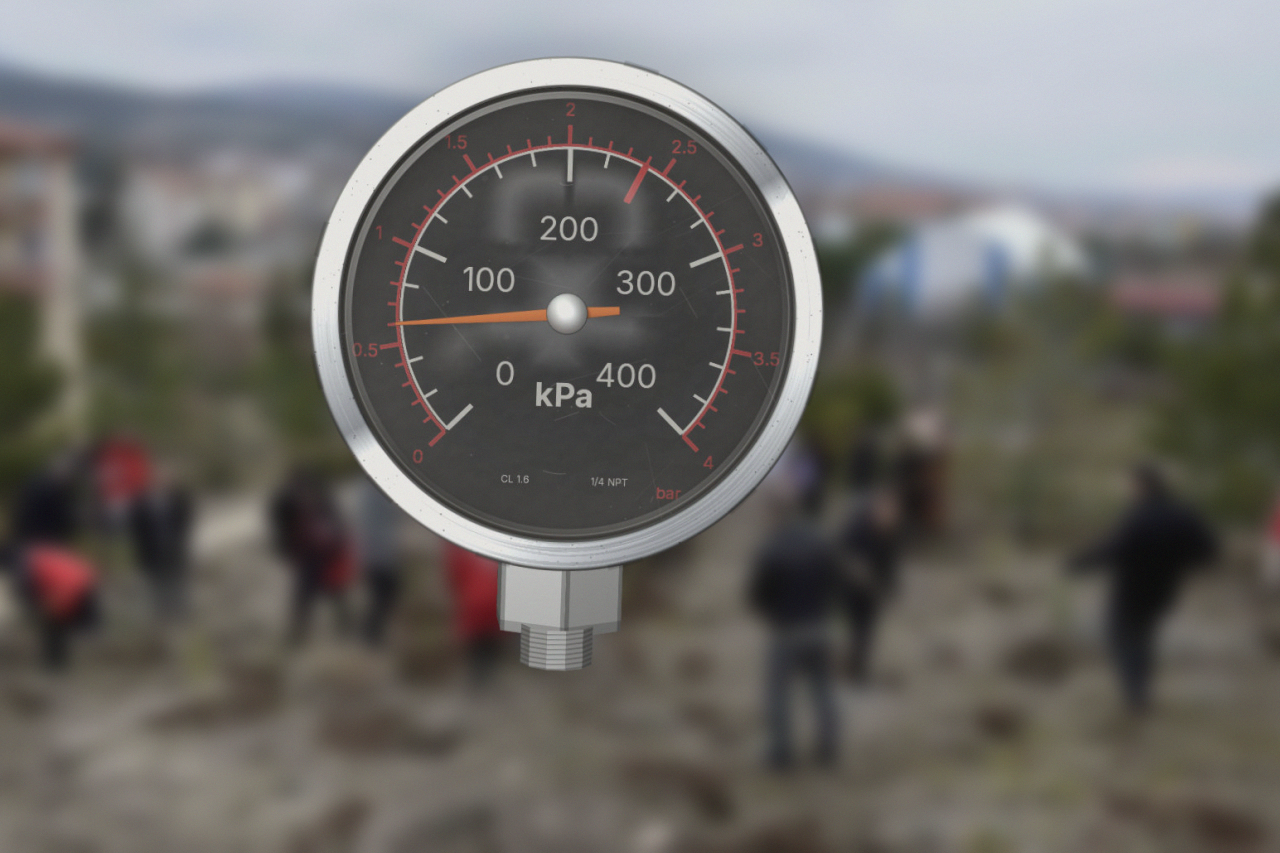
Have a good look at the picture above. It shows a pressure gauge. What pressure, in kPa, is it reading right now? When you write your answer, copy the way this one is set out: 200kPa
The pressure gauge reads 60kPa
